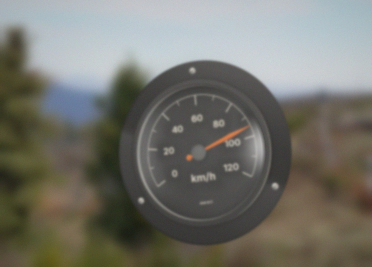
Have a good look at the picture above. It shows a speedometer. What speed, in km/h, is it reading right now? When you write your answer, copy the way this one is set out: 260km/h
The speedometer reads 95km/h
